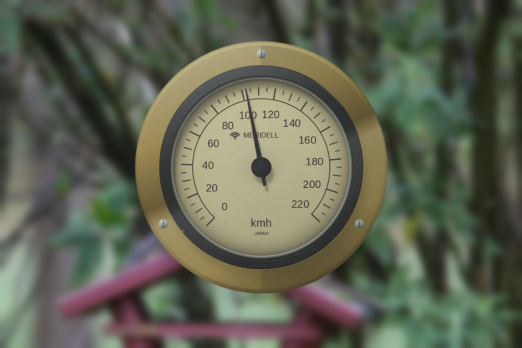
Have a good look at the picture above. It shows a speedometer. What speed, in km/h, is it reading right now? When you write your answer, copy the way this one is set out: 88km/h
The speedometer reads 102.5km/h
